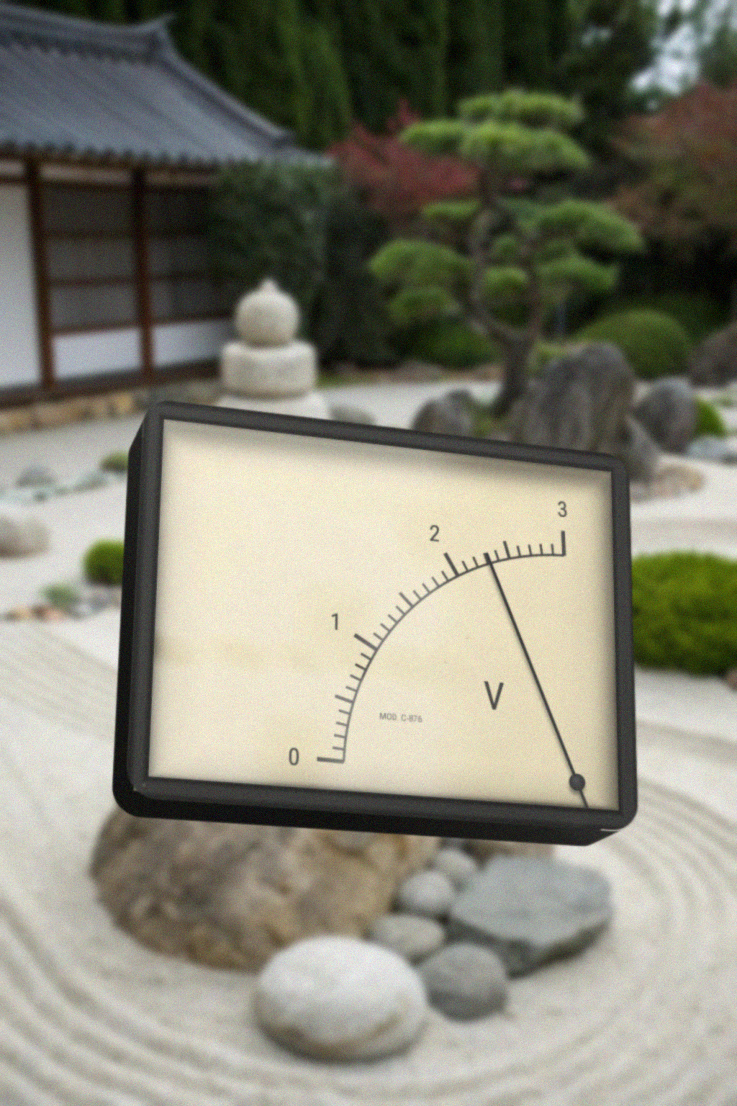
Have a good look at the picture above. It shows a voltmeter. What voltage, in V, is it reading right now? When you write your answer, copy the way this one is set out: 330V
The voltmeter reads 2.3V
